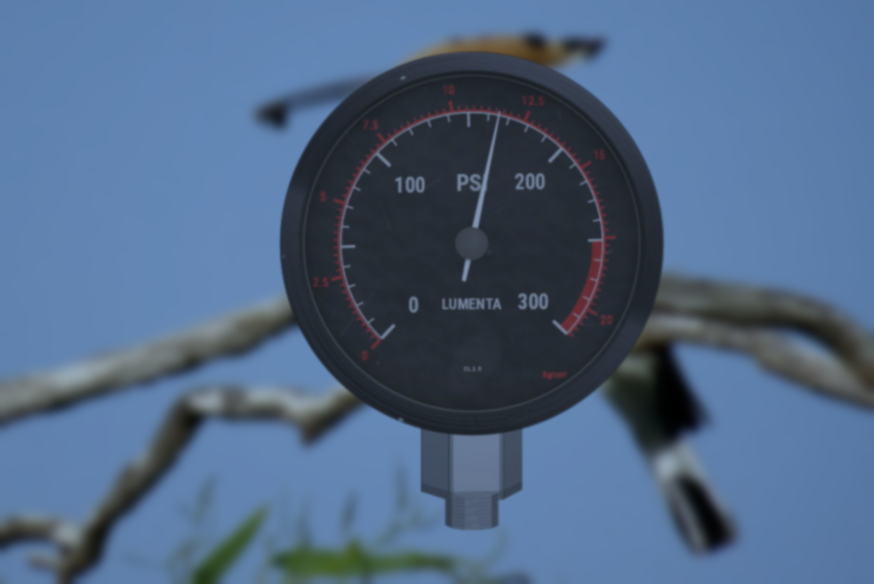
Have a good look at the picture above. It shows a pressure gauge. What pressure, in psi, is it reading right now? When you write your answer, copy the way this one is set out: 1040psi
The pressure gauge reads 165psi
